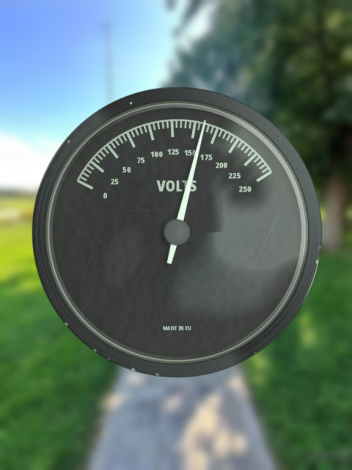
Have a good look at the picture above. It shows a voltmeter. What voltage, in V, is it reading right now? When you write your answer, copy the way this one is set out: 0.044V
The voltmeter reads 160V
